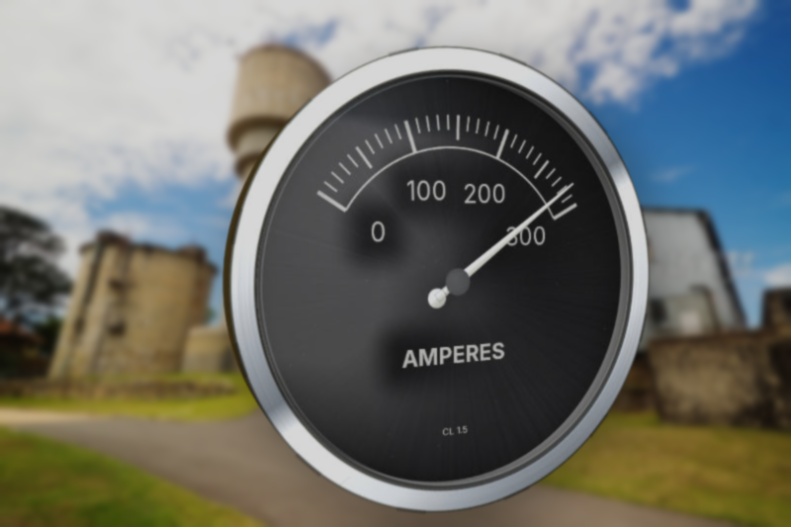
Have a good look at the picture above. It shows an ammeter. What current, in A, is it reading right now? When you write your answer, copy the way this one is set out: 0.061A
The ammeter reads 280A
